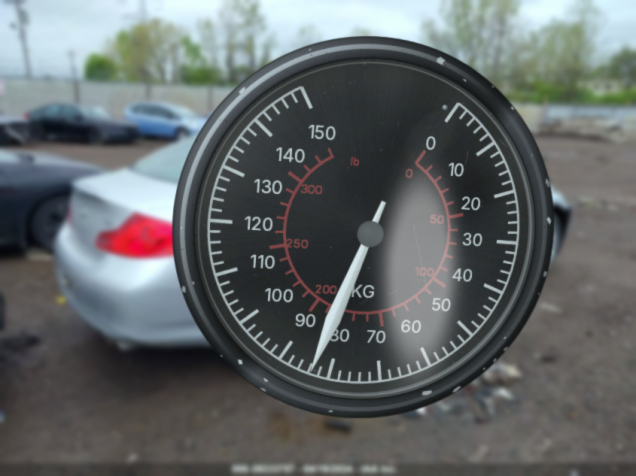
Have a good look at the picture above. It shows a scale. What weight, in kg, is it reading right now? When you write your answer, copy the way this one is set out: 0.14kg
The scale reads 84kg
